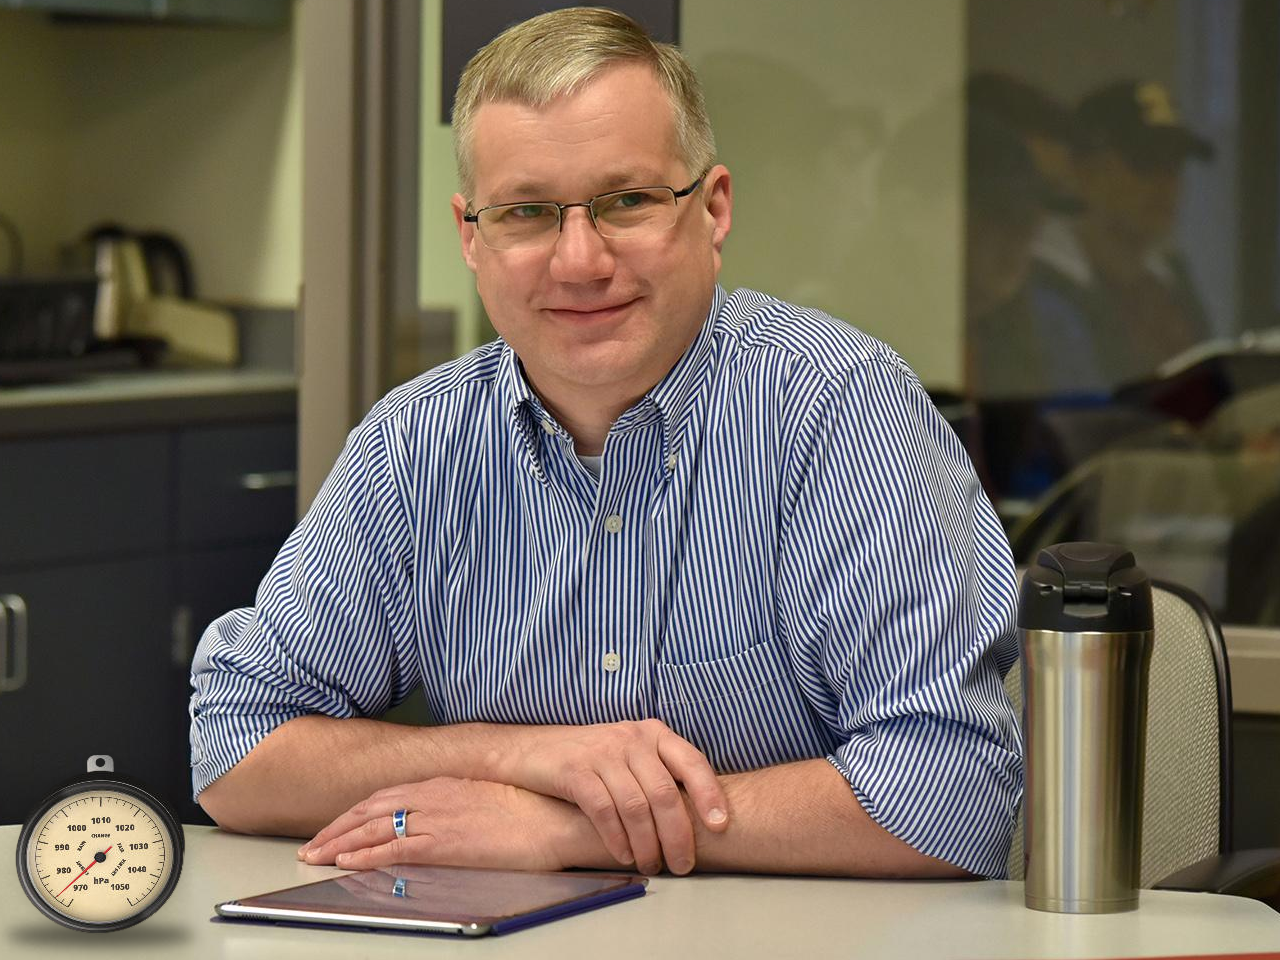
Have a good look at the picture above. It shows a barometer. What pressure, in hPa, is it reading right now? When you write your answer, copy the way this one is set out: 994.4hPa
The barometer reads 974hPa
